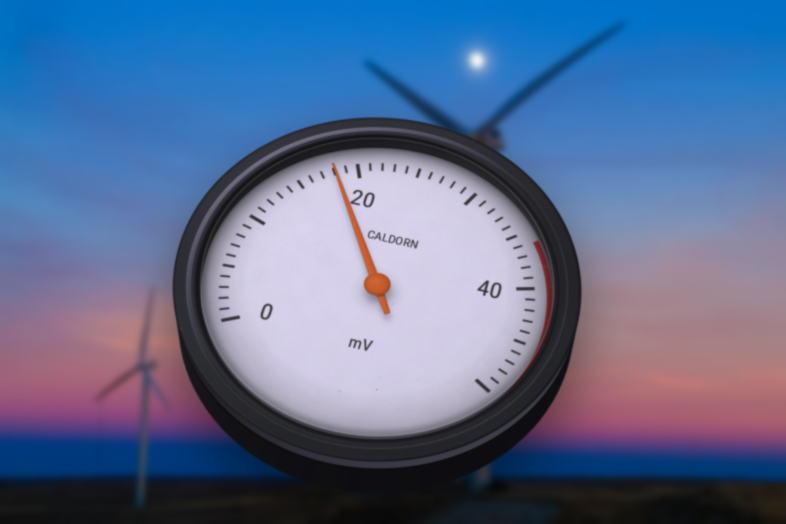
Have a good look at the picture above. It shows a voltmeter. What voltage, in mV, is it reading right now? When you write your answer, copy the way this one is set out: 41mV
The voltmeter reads 18mV
